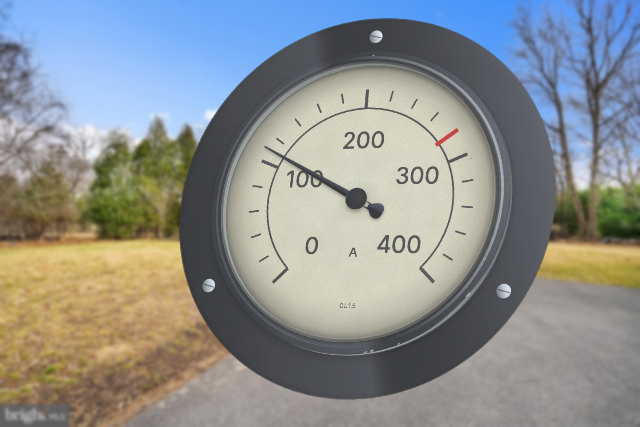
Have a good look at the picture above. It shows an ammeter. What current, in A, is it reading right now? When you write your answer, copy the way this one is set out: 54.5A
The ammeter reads 110A
